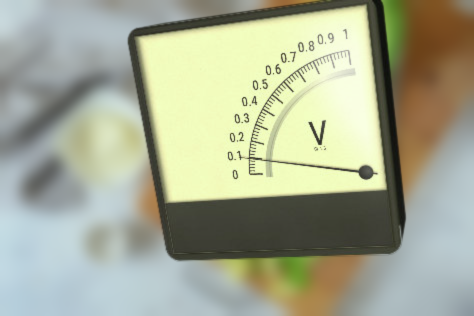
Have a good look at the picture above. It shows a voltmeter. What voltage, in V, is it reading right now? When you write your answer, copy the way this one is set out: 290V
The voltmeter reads 0.1V
